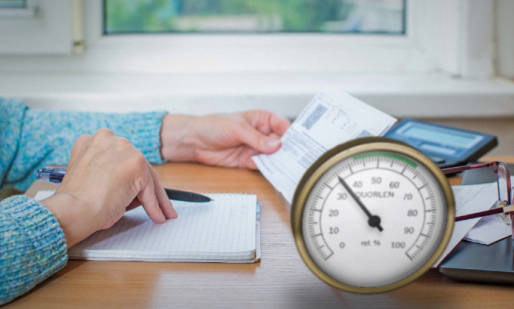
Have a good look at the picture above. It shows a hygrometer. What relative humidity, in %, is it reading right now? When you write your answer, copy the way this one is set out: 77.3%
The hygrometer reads 35%
